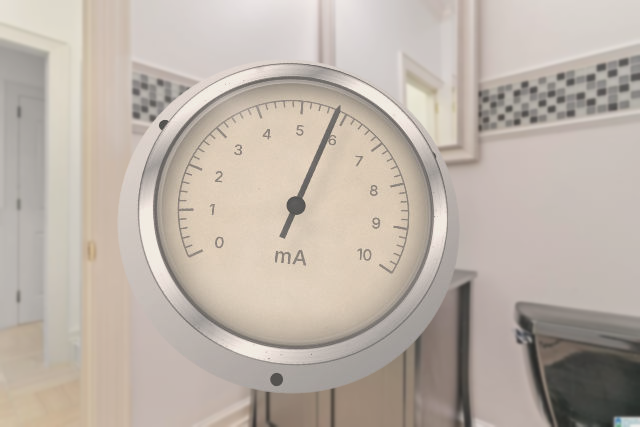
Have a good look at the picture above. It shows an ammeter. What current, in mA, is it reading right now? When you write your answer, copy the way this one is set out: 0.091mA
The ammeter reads 5.8mA
